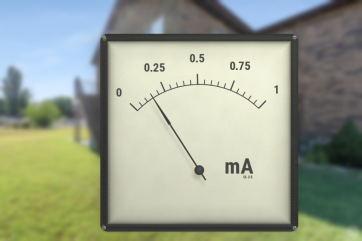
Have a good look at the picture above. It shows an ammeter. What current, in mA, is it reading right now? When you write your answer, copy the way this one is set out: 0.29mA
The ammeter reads 0.15mA
